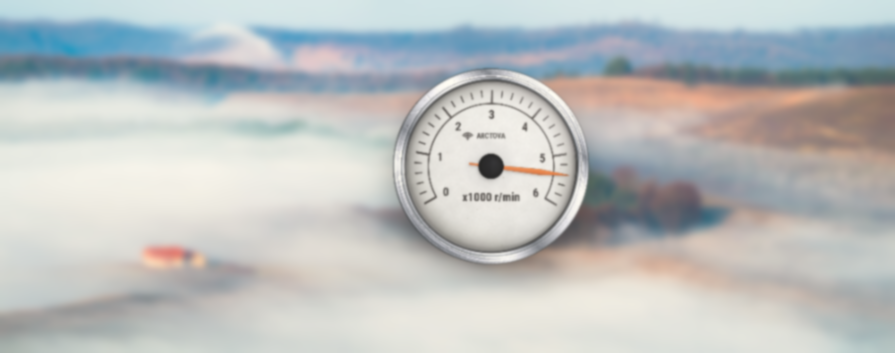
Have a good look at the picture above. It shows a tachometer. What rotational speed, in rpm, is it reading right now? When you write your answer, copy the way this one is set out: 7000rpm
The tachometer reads 5400rpm
